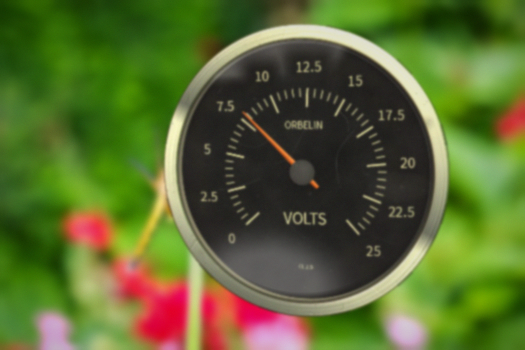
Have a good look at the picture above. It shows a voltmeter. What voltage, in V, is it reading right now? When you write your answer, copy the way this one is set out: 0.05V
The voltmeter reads 8V
